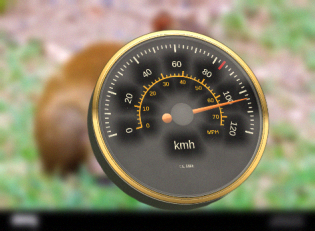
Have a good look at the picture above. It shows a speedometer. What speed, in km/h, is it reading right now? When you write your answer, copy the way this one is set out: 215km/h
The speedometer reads 104km/h
